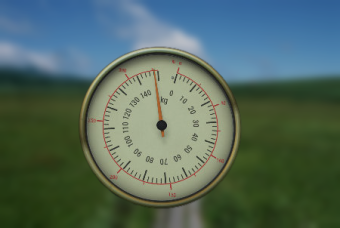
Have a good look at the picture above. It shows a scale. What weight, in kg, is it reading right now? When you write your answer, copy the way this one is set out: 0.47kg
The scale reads 148kg
